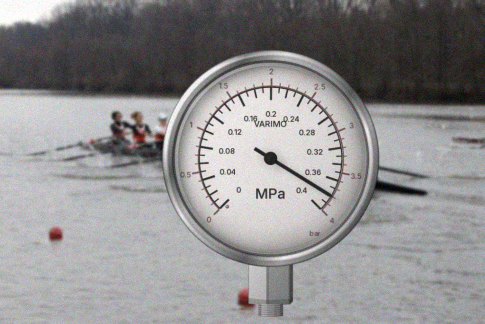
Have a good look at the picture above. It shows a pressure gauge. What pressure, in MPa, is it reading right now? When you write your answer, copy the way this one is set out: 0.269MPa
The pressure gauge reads 0.38MPa
